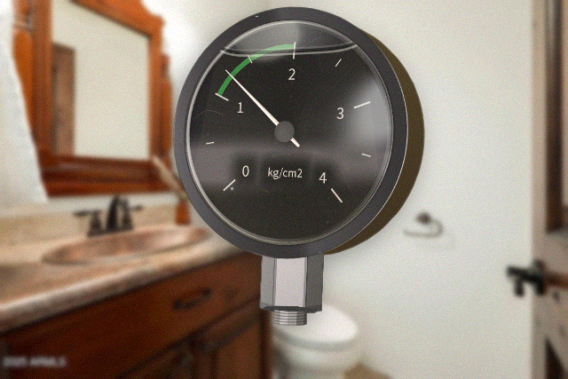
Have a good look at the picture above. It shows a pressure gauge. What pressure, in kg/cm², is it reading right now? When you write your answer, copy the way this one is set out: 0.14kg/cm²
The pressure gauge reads 1.25kg/cm²
